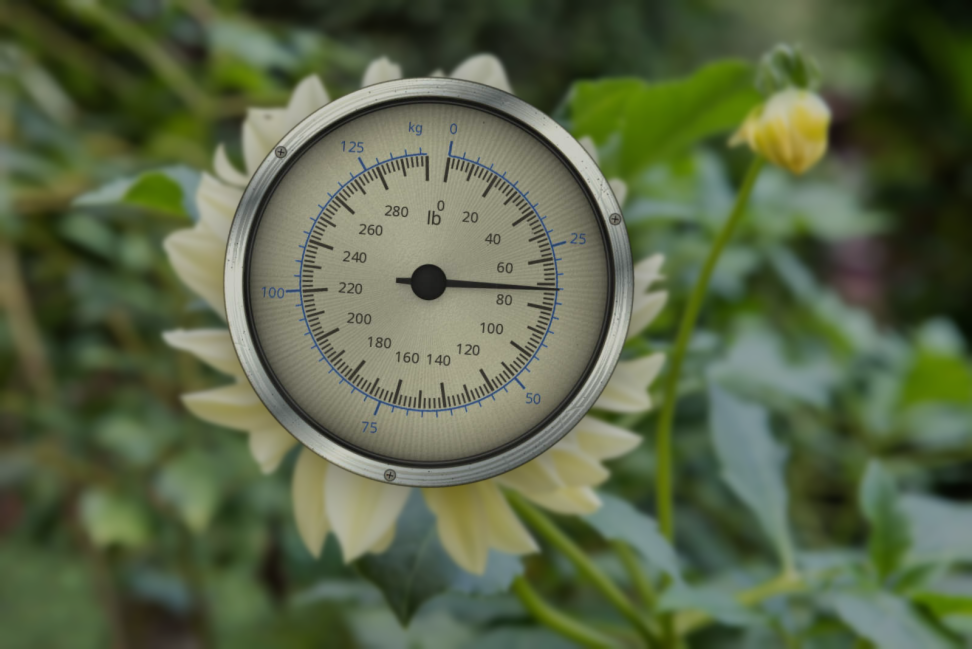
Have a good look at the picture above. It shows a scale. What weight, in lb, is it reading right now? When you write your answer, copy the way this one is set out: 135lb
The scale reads 72lb
